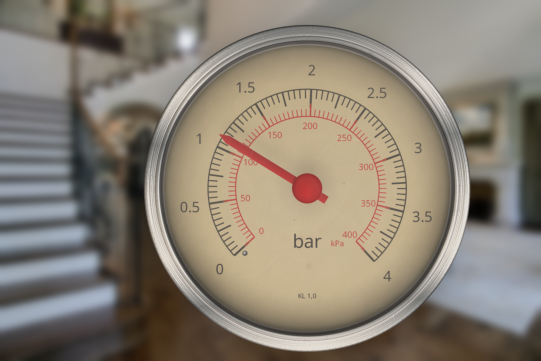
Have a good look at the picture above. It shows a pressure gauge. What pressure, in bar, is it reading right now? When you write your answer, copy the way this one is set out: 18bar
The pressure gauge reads 1.1bar
